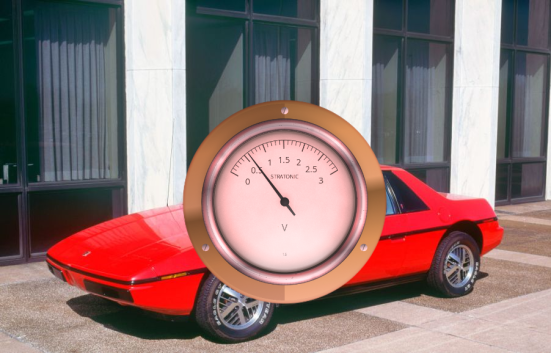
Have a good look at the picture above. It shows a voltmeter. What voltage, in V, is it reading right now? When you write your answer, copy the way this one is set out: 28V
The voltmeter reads 0.6V
